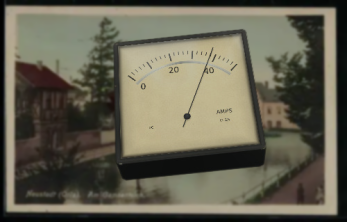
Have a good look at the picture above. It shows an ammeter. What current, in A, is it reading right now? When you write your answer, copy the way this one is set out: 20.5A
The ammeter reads 38A
